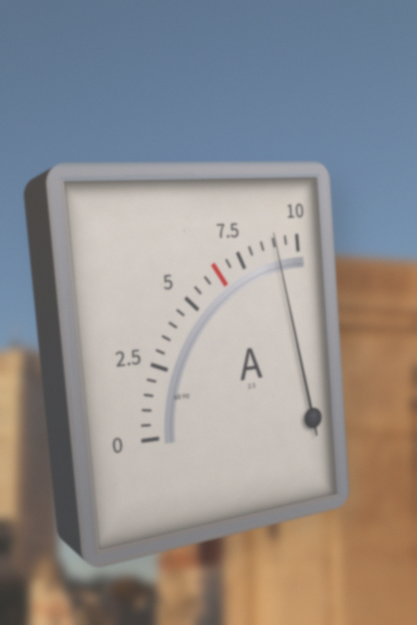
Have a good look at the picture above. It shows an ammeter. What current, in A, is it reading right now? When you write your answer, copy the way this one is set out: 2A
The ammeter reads 9A
